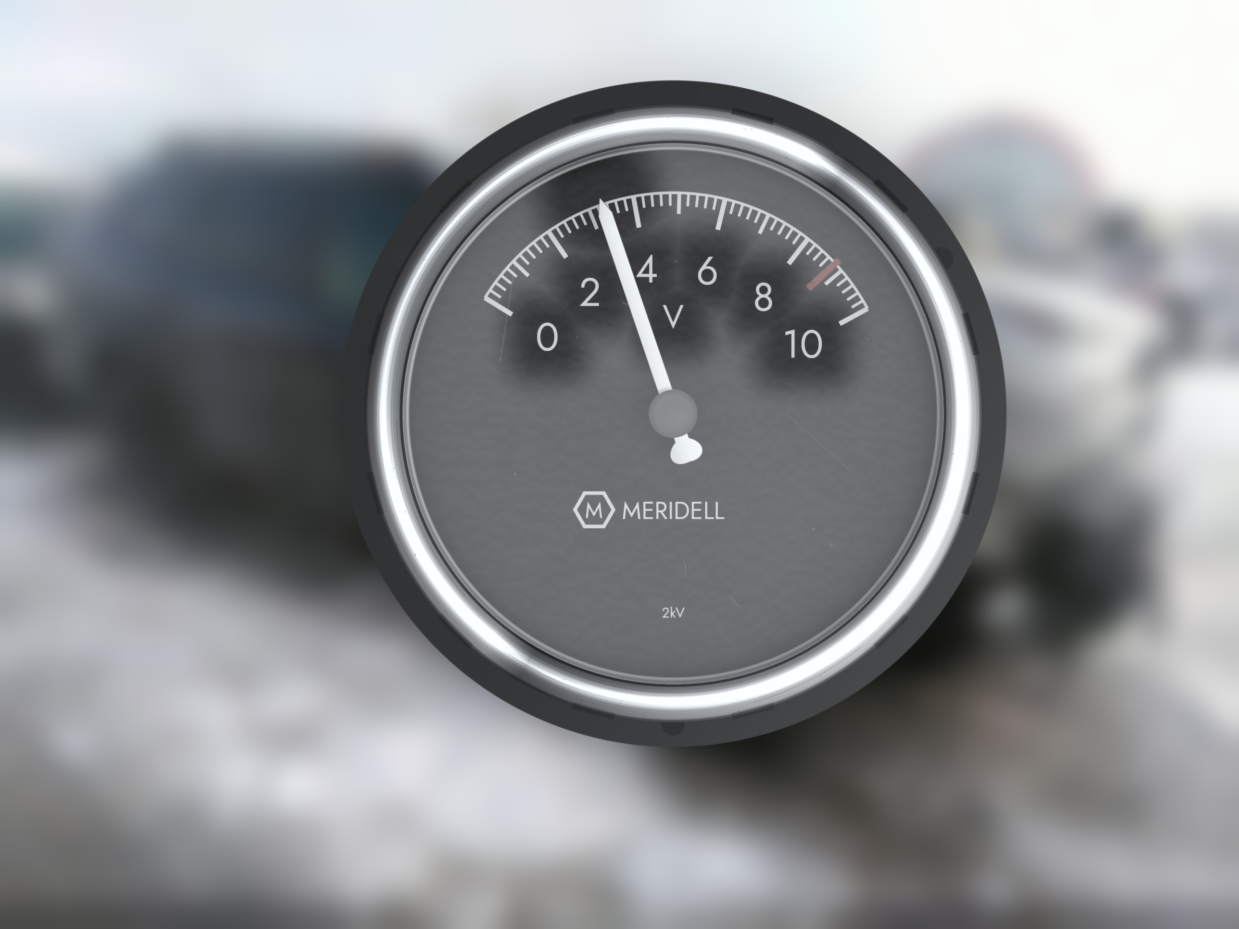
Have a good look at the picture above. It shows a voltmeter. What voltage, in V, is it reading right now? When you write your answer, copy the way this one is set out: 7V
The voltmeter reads 3.3V
